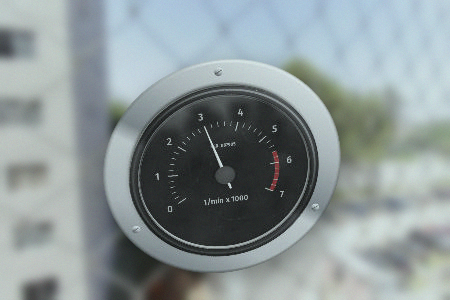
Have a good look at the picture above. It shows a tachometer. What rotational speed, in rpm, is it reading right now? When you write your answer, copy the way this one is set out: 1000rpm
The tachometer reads 3000rpm
